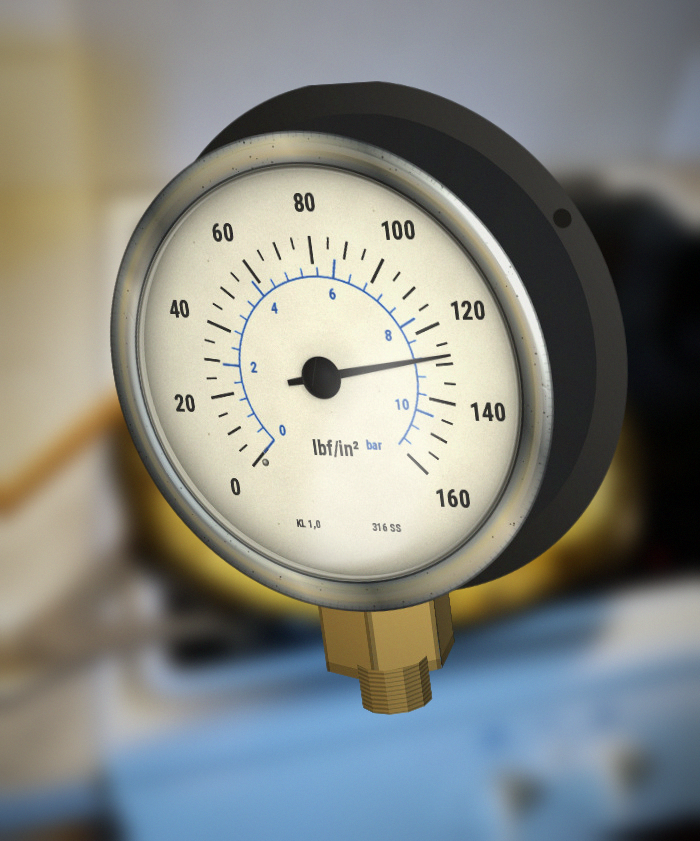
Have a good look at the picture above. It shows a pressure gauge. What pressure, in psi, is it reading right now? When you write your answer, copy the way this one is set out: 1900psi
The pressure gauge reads 127.5psi
